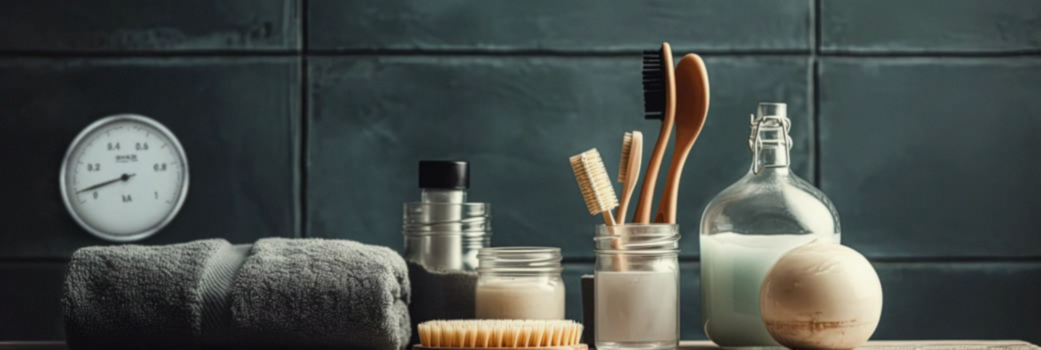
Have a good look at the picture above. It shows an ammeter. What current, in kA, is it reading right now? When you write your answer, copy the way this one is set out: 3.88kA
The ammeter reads 0.05kA
